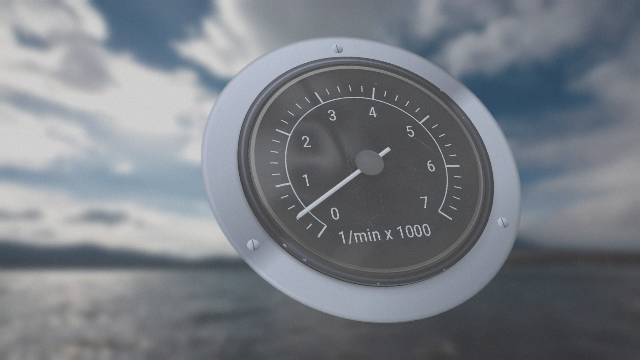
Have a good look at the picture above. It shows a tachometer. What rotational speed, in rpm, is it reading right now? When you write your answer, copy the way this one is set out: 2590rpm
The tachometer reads 400rpm
